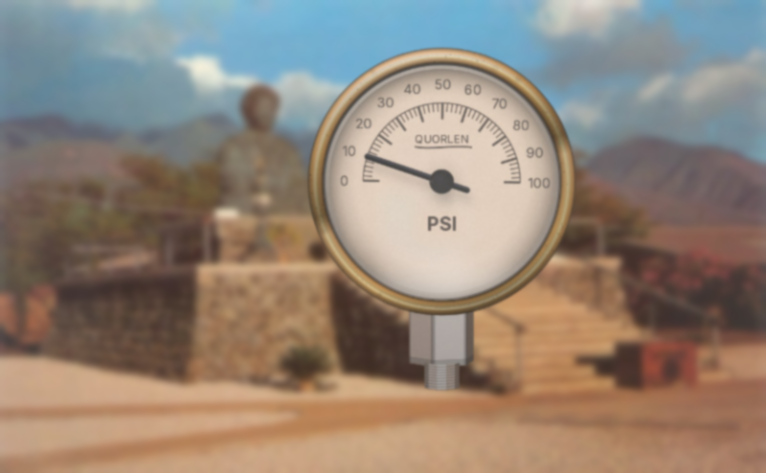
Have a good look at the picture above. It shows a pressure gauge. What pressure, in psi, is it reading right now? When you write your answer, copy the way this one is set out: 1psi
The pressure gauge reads 10psi
